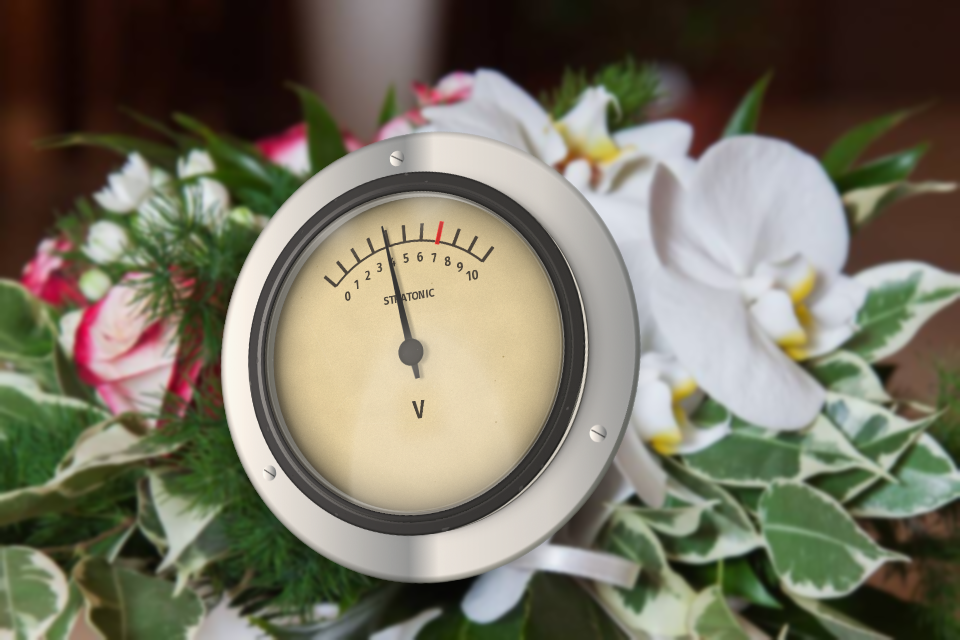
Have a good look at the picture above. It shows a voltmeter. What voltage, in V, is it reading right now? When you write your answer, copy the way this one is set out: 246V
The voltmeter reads 4V
